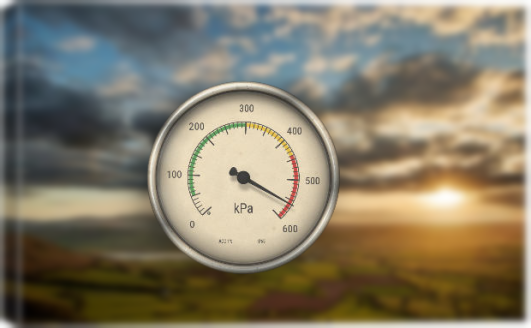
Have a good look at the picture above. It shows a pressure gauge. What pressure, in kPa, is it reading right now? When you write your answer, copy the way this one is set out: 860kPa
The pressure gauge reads 560kPa
